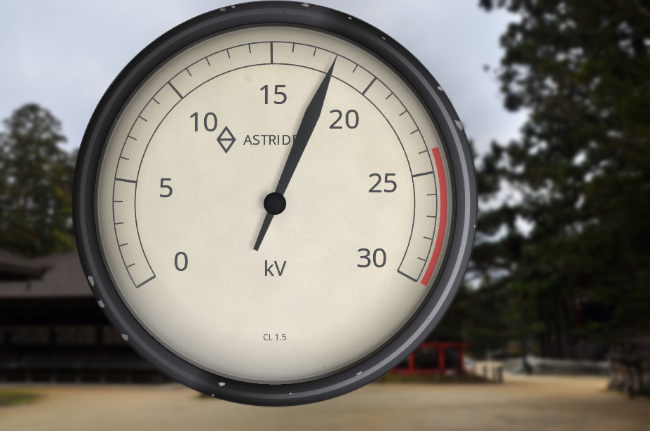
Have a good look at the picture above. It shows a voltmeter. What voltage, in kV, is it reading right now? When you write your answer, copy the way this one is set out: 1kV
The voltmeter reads 18kV
